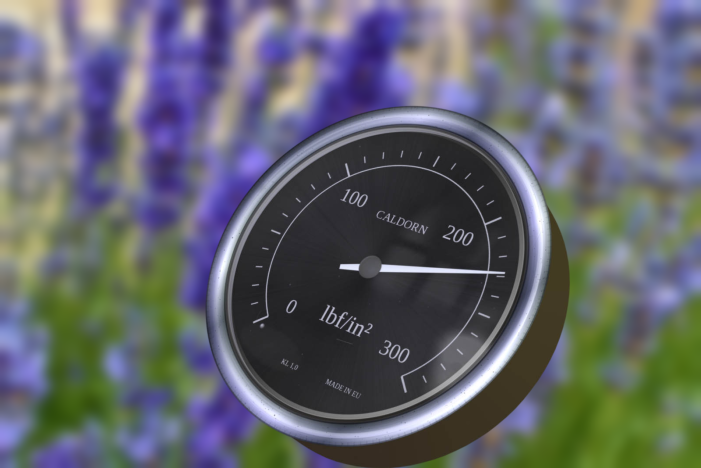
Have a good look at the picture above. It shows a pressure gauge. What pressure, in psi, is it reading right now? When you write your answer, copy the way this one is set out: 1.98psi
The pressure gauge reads 230psi
